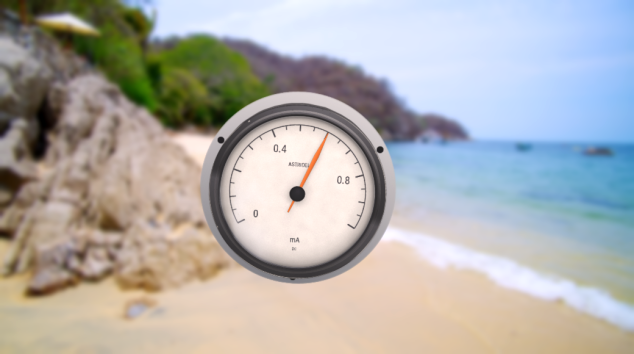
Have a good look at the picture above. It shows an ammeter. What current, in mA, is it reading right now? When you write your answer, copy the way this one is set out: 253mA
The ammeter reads 0.6mA
